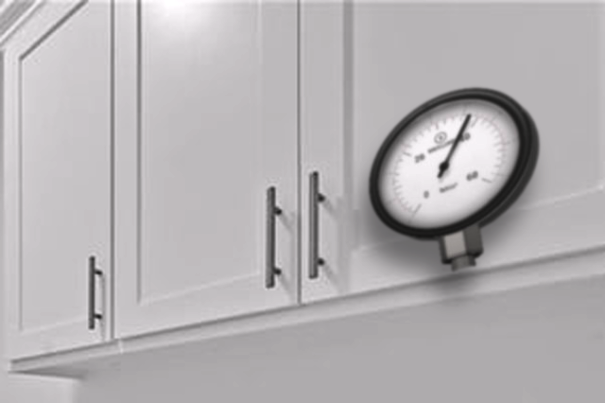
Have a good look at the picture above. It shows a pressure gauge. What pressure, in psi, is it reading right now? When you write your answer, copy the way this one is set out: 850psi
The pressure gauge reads 38psi
